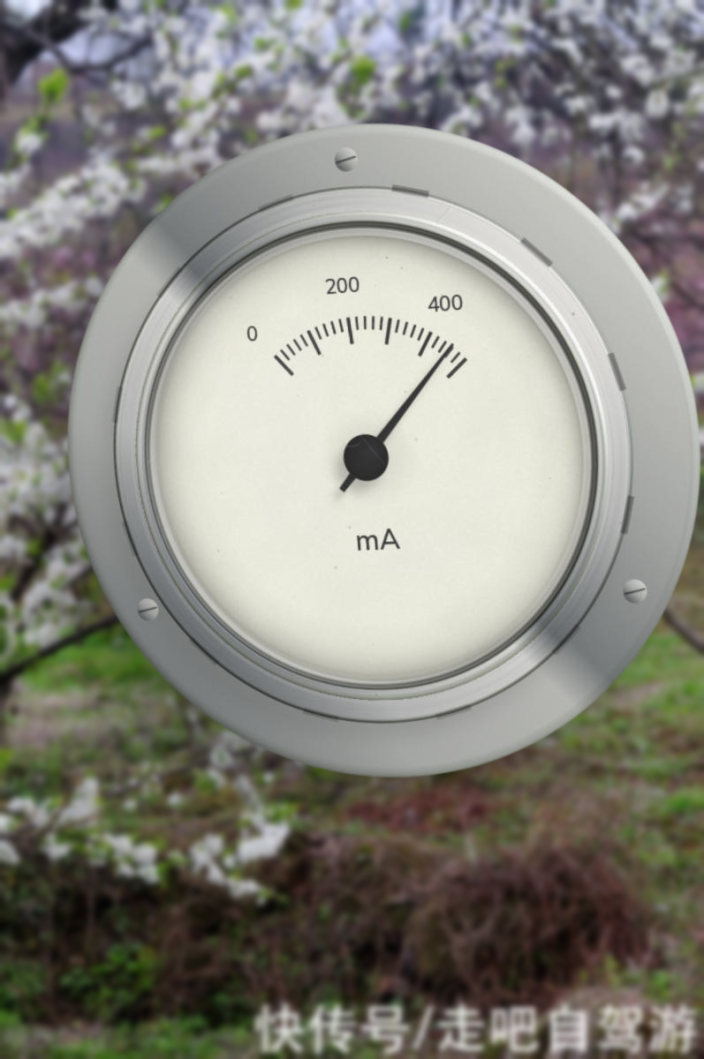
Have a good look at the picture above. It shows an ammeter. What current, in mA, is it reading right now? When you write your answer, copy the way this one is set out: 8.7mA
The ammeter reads 460mA
